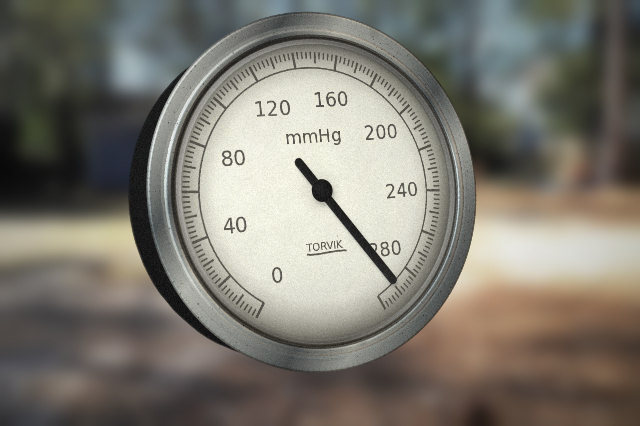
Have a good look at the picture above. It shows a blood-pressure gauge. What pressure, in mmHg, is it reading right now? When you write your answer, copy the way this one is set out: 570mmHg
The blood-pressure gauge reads 290mmHg
